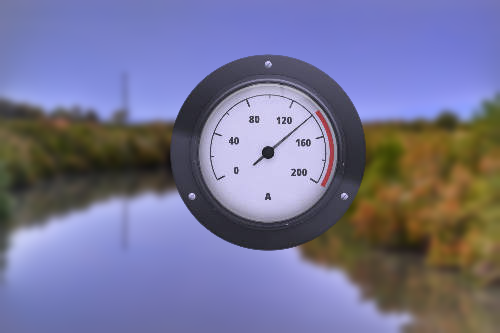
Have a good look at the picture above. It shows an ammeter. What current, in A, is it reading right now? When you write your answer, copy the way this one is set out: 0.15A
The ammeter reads 140A
